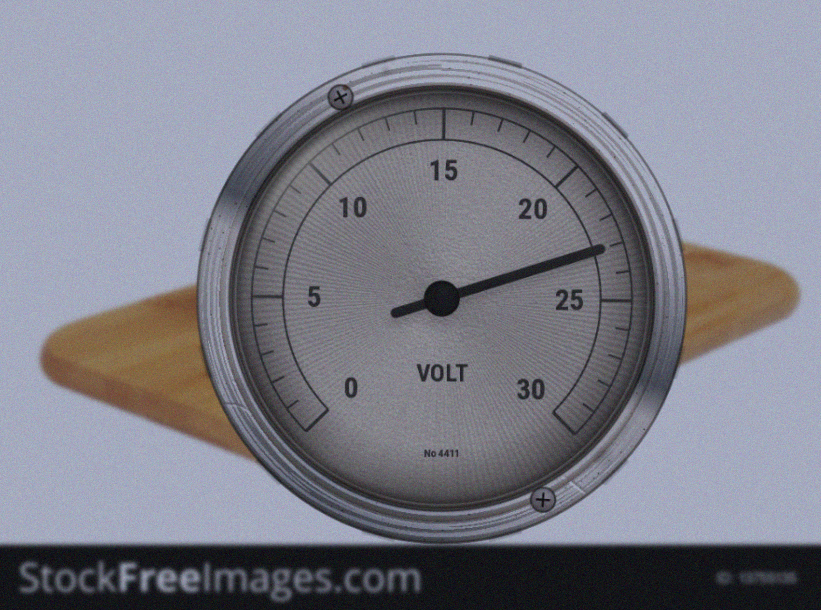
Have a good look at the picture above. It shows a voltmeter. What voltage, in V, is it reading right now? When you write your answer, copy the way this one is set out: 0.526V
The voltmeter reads 23V
